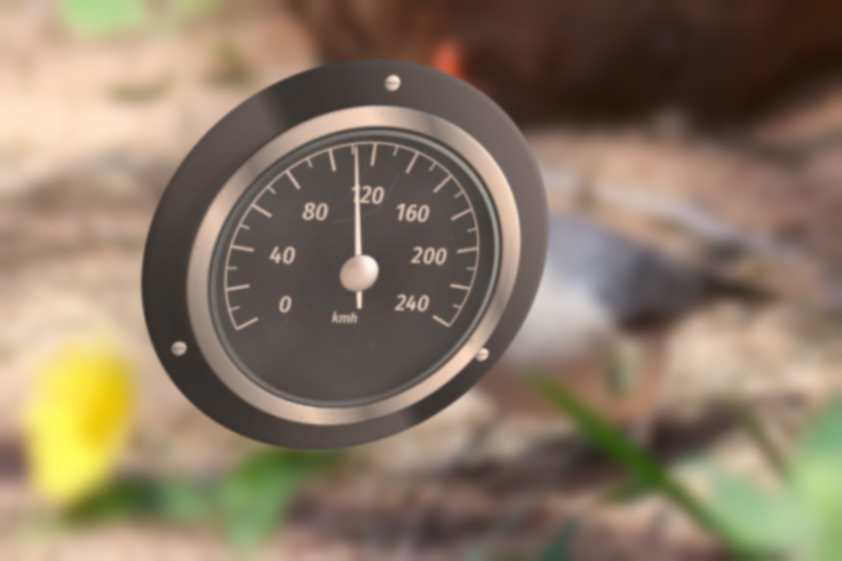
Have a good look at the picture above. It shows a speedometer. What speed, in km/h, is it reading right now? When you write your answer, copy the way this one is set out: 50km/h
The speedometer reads 110km/h
